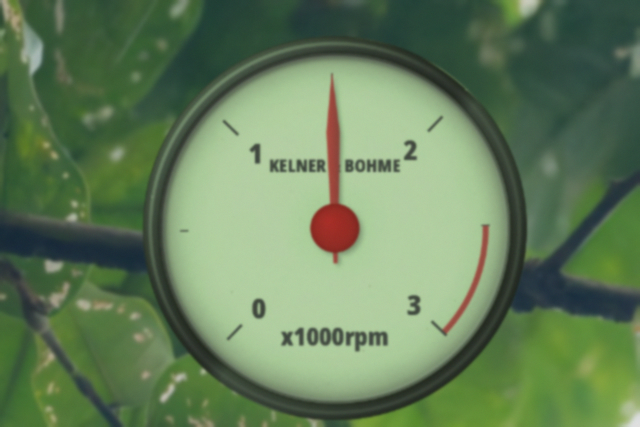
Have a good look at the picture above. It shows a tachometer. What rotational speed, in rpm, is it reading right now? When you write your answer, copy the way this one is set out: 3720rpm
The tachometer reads 1500rpm
